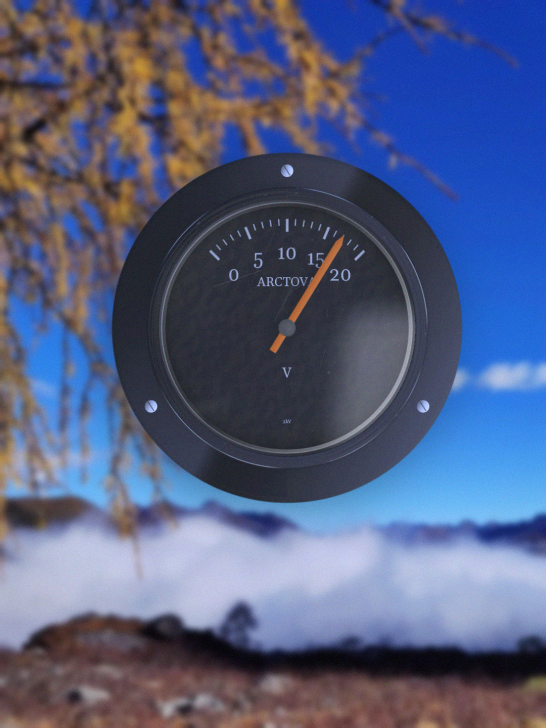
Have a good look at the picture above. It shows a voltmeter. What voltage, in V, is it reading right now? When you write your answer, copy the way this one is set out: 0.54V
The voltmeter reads 17V
